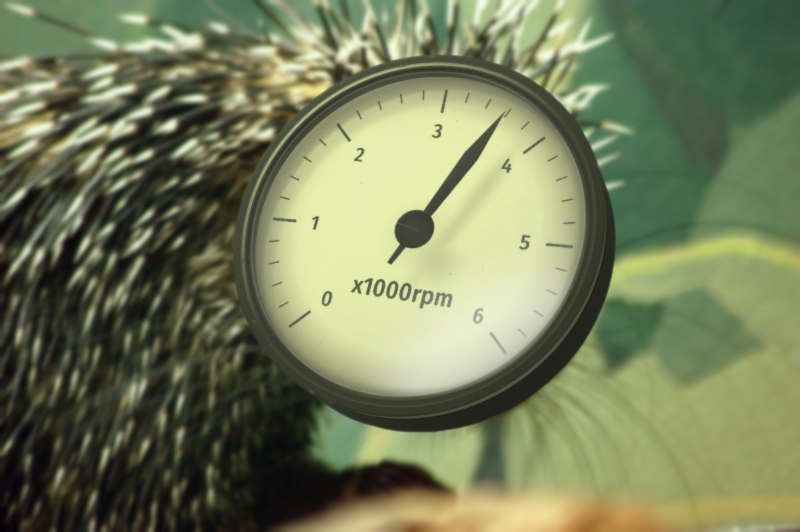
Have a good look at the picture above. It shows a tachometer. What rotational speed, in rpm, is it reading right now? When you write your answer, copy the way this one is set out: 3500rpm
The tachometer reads 3600rpm
